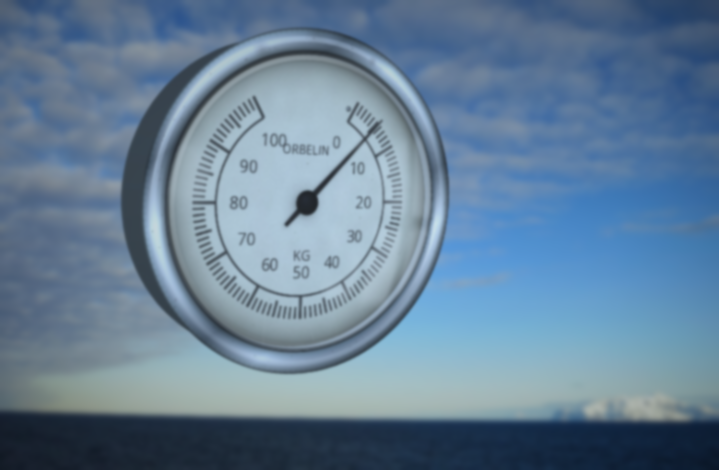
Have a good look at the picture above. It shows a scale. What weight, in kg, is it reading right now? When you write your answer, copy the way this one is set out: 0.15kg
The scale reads 5kg
